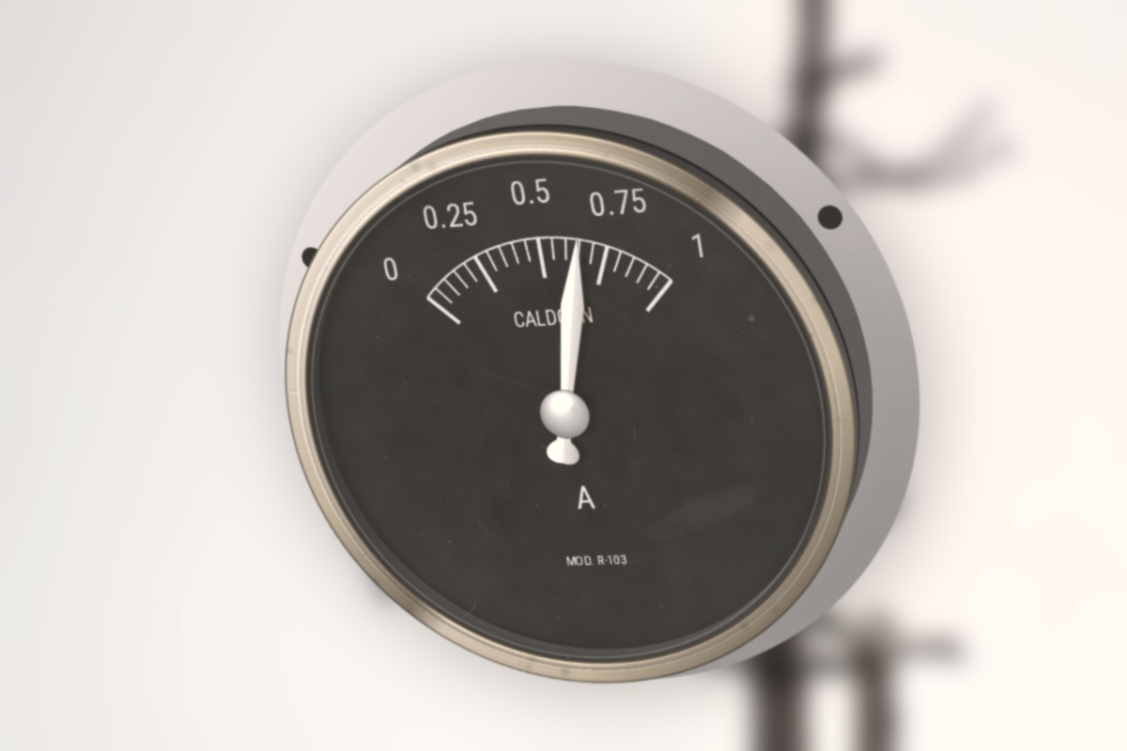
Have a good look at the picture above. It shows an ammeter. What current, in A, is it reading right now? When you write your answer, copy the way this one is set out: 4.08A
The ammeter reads 0.65A
